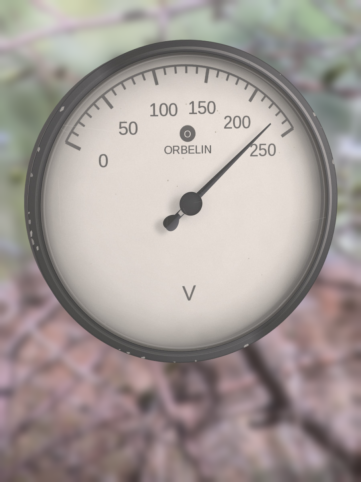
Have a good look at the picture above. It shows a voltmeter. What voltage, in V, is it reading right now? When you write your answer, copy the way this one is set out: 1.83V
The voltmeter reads 230V
